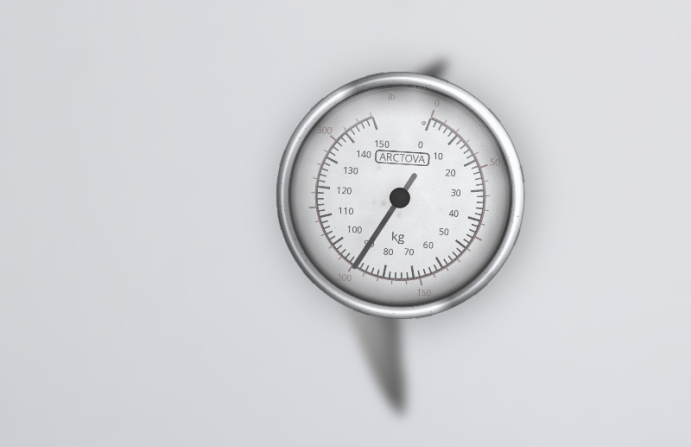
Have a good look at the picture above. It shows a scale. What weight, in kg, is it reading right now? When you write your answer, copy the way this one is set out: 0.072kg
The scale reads 90kg
